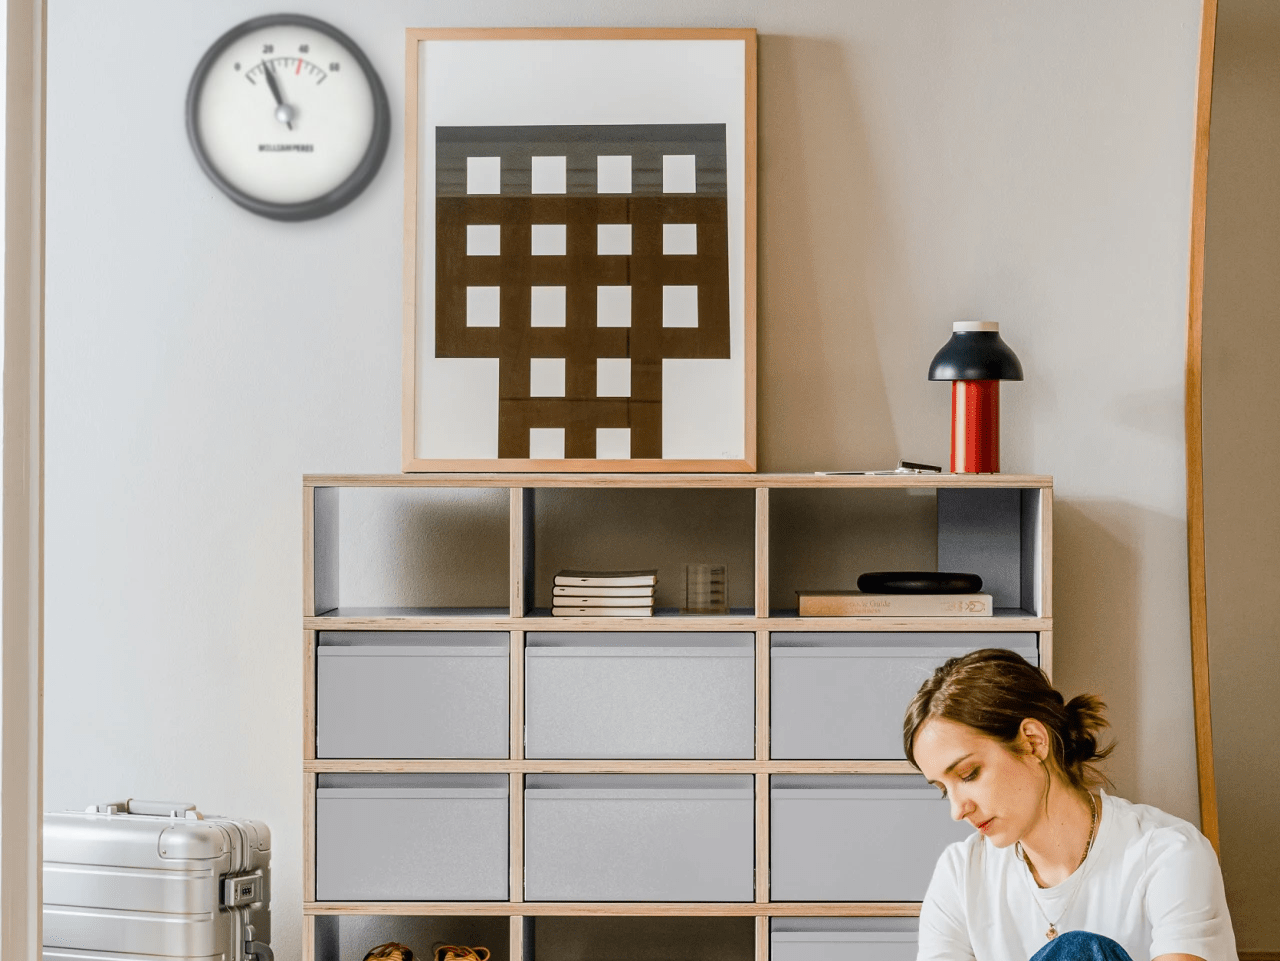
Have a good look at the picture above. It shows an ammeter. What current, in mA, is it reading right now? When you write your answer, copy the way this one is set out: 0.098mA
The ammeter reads 15mA
